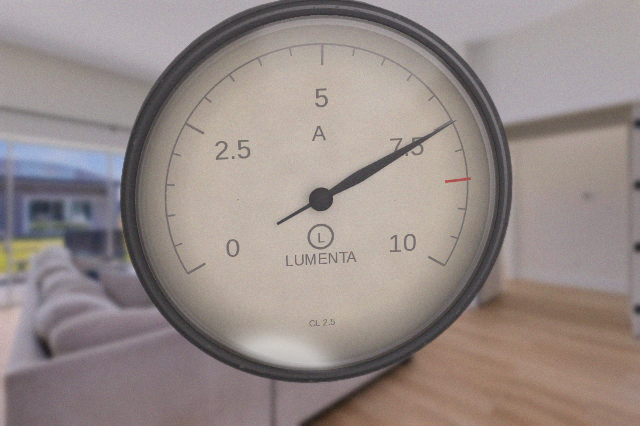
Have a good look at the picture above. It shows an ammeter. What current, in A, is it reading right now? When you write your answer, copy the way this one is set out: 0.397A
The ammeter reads 7.5A
